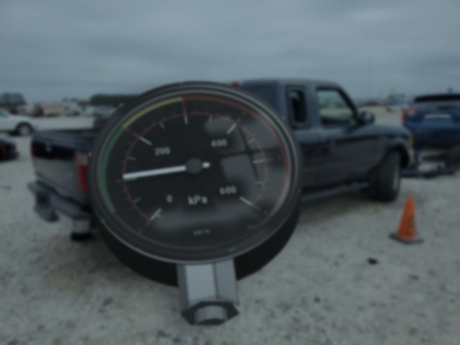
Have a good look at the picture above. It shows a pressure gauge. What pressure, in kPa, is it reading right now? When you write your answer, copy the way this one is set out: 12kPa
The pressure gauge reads 100kPa
